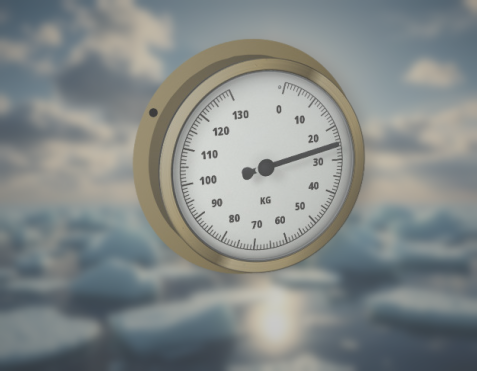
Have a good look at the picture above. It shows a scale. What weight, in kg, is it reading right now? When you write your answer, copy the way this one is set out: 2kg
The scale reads 25kg
